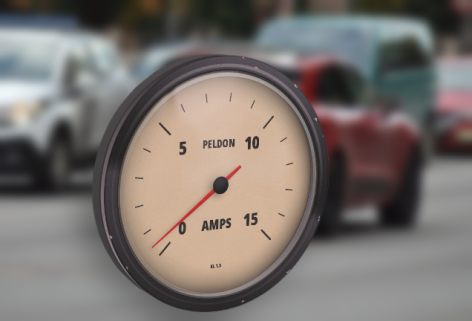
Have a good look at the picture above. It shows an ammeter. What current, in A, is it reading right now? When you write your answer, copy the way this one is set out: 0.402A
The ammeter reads 0.5A
